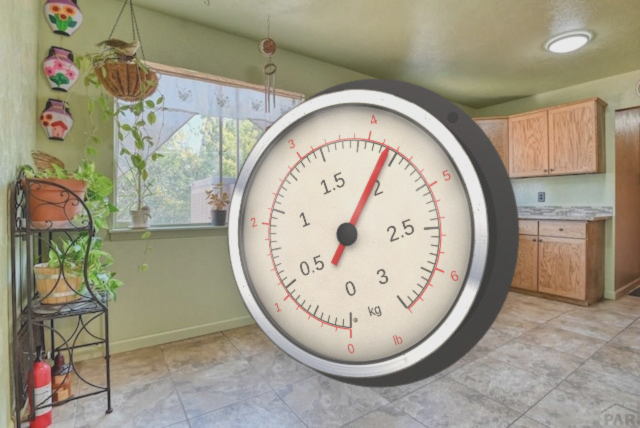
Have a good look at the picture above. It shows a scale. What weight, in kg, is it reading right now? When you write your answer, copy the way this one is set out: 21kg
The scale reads 1.95kg
